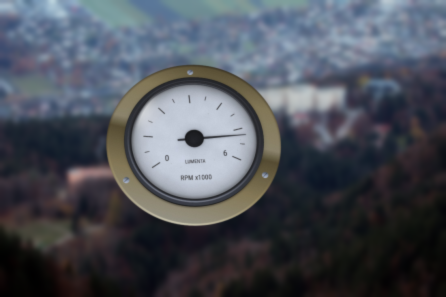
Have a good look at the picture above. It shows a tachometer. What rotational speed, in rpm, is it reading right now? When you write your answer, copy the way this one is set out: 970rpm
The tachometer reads 5250rpm
